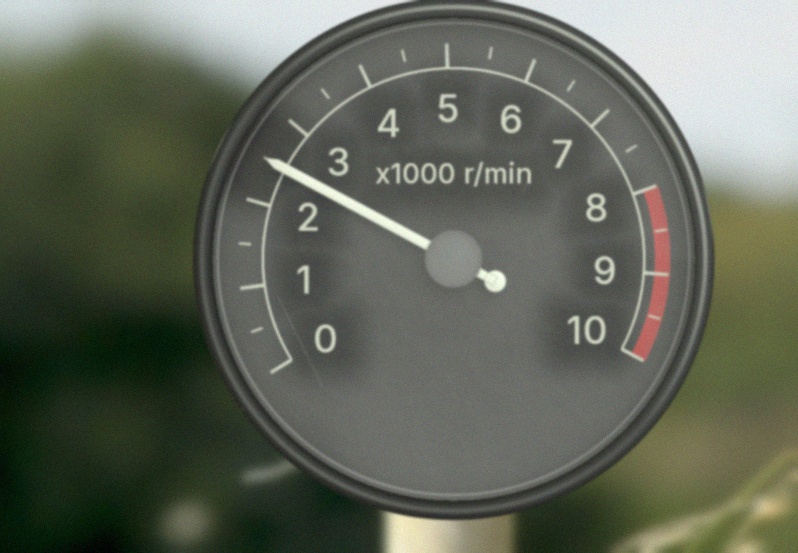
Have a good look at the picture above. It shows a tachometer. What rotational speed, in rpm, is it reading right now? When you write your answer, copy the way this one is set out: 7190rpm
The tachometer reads 2500rpm
